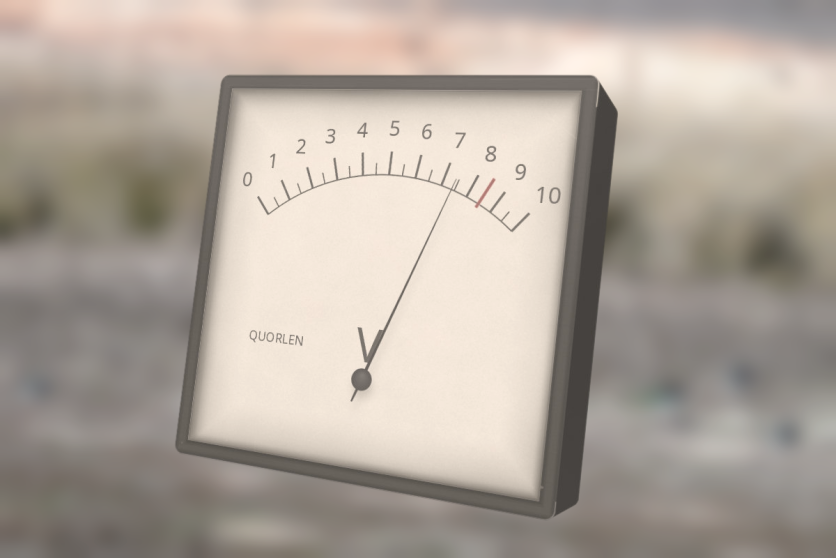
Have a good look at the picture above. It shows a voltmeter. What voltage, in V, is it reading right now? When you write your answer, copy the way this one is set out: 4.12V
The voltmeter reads 7.5V
